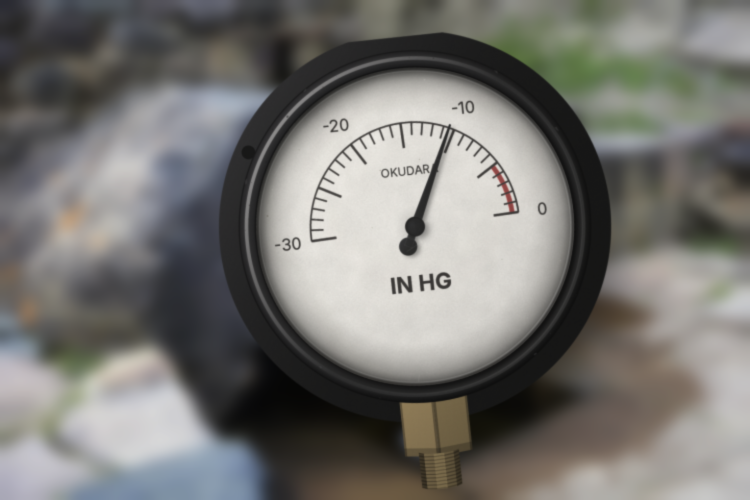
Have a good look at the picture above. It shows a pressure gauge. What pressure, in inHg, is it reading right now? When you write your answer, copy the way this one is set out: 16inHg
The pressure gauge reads -10.5inHg
